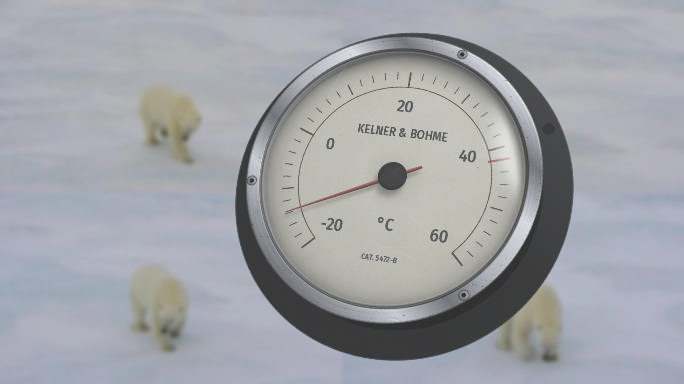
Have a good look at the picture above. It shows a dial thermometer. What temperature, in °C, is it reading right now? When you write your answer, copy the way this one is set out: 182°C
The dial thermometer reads -14°C
